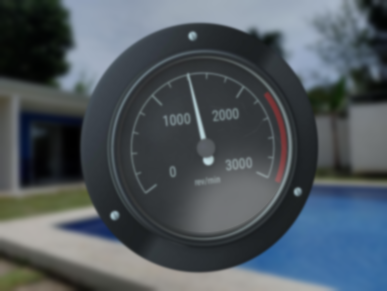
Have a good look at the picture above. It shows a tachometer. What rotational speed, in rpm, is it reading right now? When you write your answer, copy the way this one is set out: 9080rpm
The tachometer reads 1400rpm
